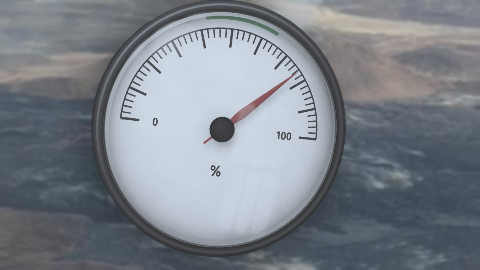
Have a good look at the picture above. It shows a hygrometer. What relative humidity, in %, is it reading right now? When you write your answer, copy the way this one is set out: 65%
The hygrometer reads 76%
